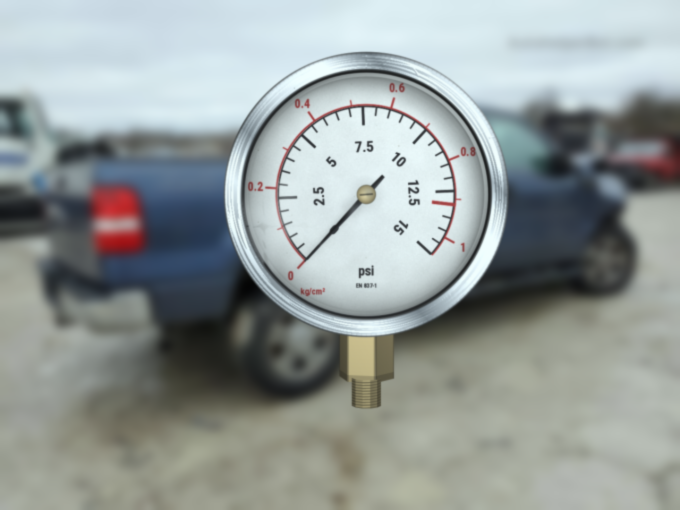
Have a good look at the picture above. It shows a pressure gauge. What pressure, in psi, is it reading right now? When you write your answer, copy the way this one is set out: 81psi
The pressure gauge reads 0psi
